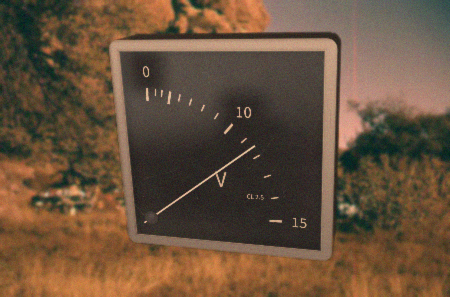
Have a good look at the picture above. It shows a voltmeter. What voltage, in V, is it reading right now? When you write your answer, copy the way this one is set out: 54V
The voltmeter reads 11.5V
